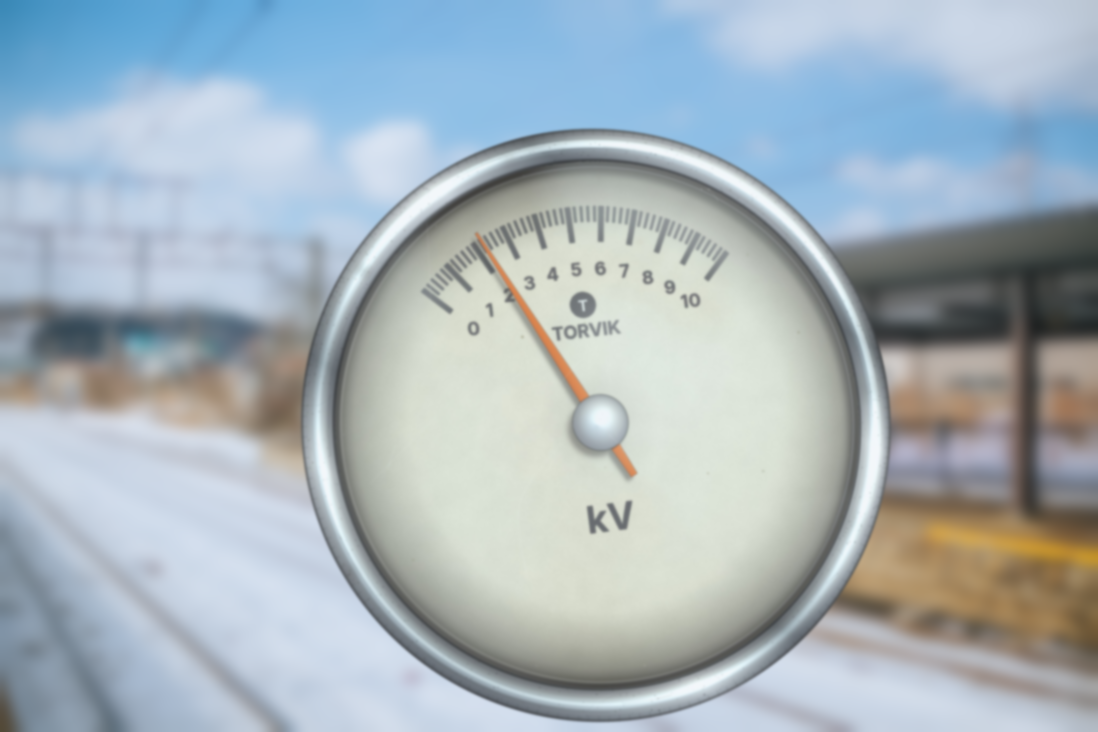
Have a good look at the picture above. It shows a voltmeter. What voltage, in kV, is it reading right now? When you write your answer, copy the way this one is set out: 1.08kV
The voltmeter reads 2.2kV
